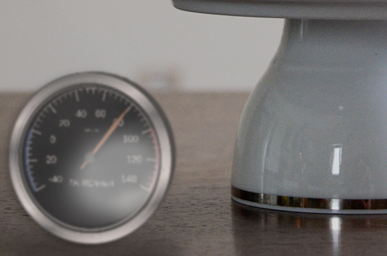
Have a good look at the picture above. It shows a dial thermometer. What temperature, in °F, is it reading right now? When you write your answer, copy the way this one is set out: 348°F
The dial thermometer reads 80°F
